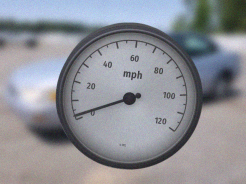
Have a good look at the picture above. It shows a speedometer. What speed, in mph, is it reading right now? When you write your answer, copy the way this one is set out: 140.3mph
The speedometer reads 2.5mph
